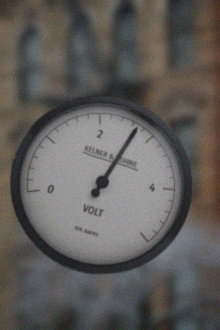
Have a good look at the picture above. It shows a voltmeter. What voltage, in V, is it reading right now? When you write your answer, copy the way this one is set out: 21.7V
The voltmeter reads 2.7V
